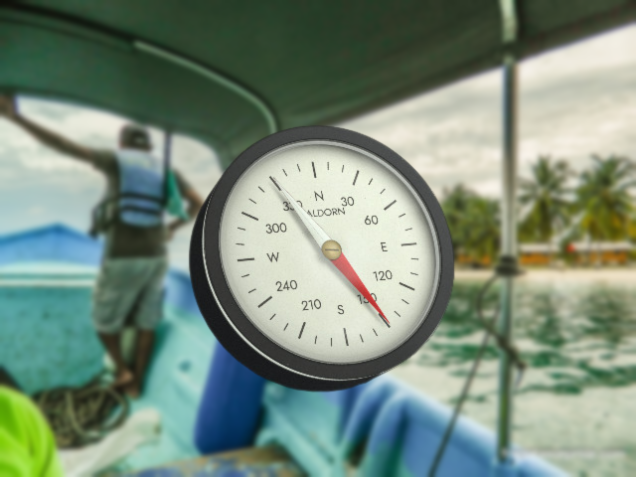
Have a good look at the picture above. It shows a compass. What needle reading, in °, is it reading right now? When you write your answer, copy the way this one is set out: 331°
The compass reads 150°
